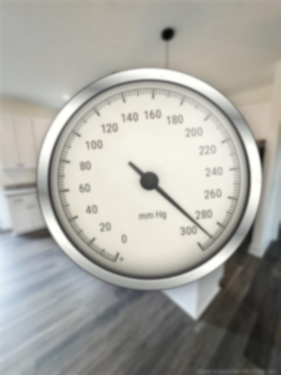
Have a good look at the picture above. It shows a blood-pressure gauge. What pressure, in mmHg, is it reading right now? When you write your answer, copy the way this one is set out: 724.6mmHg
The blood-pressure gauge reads 290mmHg
